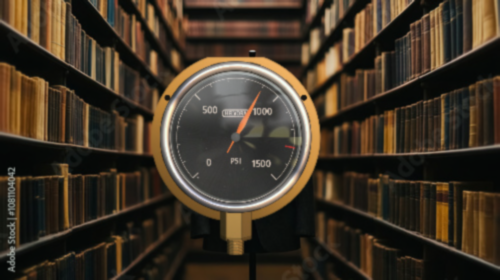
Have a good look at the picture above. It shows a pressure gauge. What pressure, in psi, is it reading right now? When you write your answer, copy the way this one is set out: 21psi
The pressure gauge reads 900psi
